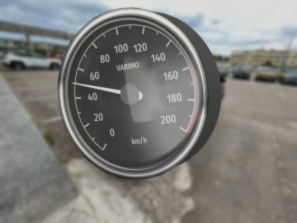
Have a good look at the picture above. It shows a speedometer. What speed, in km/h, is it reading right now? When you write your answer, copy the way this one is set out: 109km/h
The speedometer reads 50km/h
